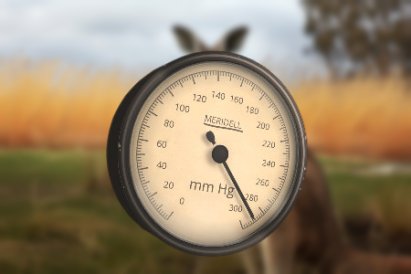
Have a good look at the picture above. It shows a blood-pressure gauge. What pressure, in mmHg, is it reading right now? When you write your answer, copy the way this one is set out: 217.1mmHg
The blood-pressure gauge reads 290mmHg
